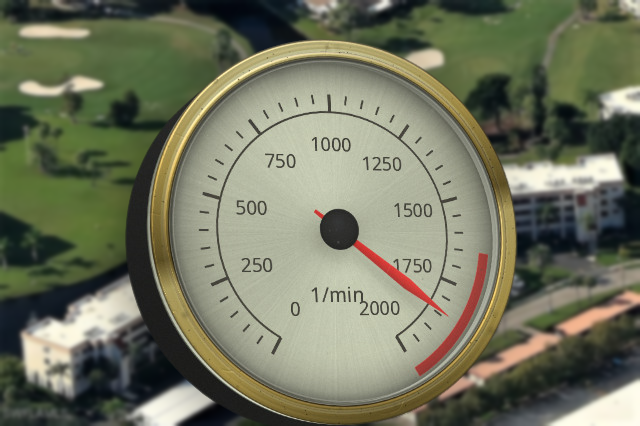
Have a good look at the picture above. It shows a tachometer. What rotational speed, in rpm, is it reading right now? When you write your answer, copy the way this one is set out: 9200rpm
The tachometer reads 1850rpm
